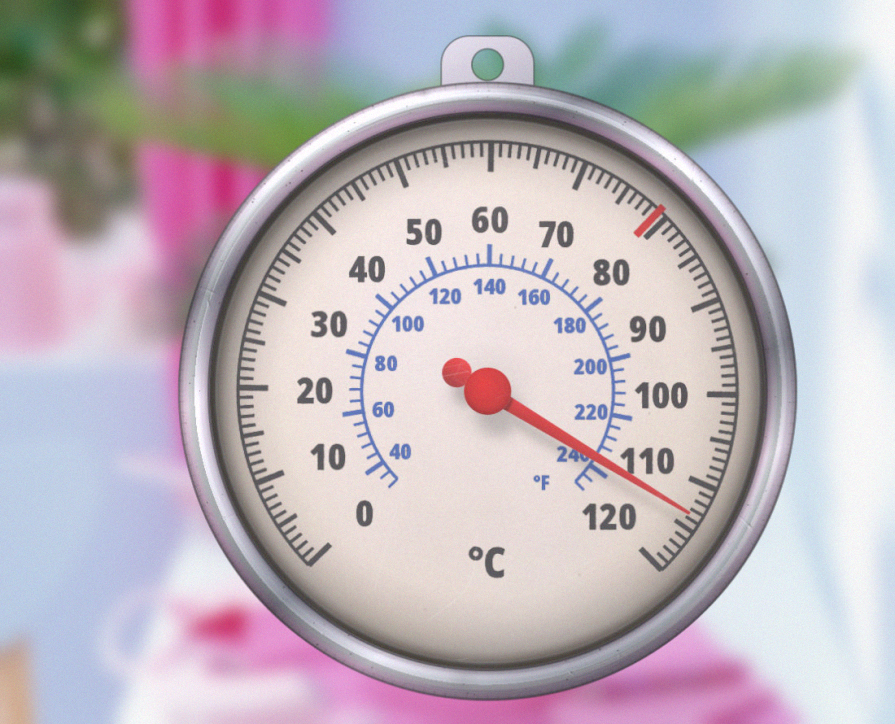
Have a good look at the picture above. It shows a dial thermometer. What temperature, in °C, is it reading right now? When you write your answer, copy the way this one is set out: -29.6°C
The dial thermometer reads 113.5°C
